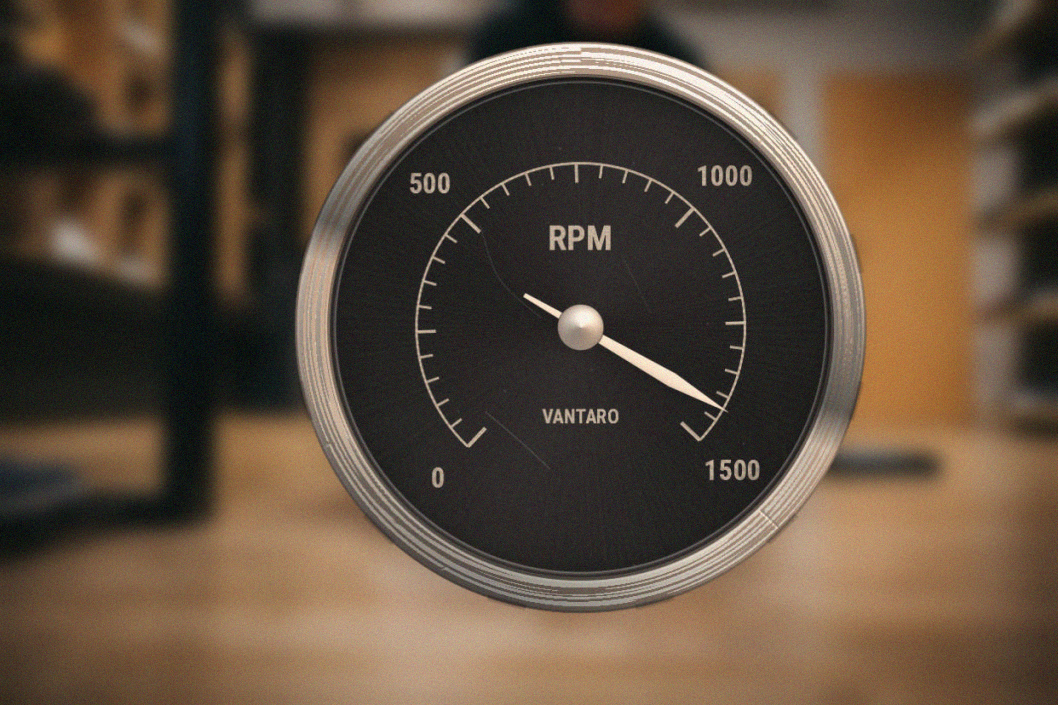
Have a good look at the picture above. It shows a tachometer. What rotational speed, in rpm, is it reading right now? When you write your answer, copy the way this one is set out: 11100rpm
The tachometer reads 1425rpm
